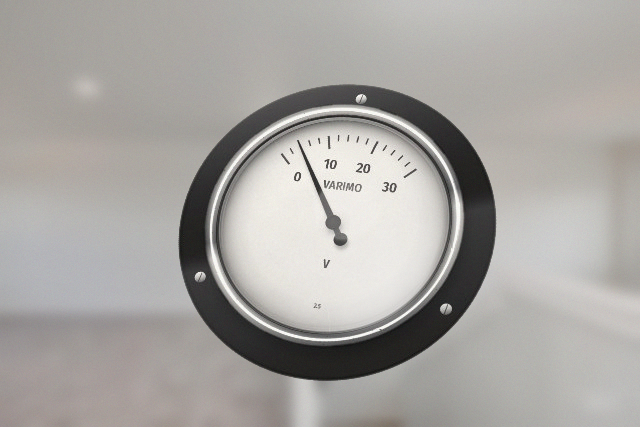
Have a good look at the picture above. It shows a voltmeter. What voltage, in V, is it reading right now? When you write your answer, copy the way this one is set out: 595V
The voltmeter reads 4V
